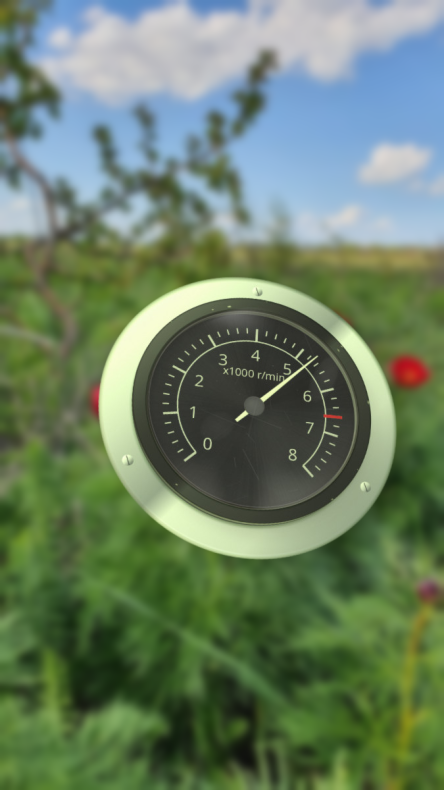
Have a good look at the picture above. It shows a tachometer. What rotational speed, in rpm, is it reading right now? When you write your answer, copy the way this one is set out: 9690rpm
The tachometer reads 5300rpm
